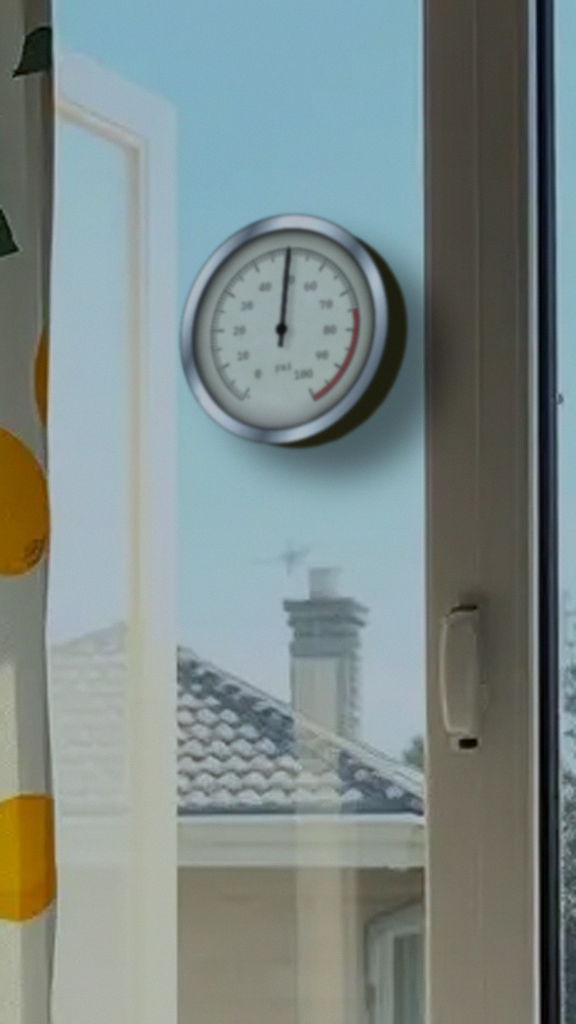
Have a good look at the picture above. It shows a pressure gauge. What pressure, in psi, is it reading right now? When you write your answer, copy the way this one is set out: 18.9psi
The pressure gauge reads 50psi
